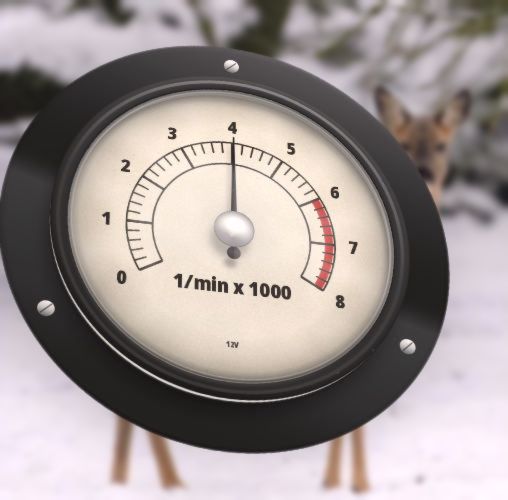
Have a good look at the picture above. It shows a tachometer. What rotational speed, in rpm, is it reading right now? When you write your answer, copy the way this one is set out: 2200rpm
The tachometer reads 4000rpm
